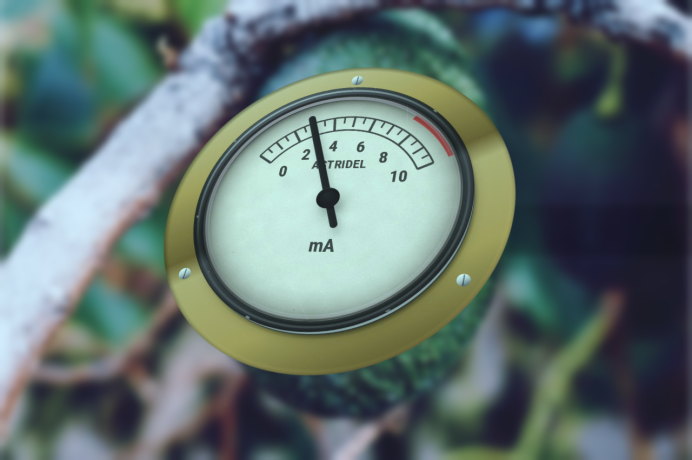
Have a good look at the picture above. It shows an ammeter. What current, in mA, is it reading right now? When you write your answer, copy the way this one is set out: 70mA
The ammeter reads 3mA
